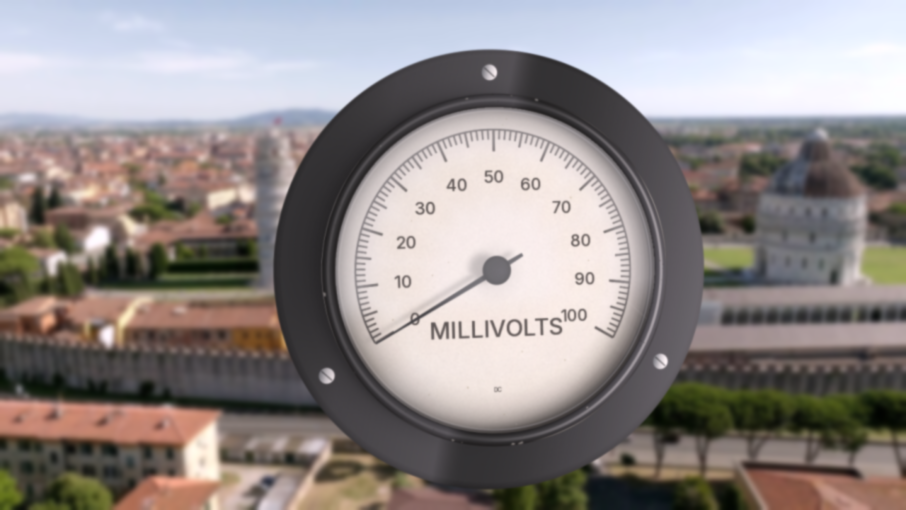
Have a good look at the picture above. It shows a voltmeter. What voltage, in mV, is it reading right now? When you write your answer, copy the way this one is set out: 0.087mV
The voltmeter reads 0mV
